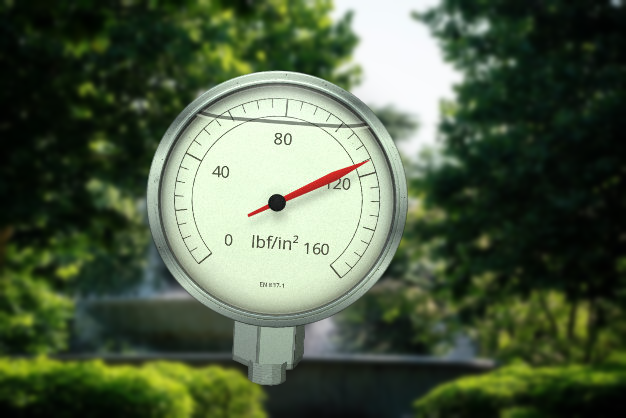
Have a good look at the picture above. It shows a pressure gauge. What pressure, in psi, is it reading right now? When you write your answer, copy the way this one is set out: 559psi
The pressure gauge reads 115psi
